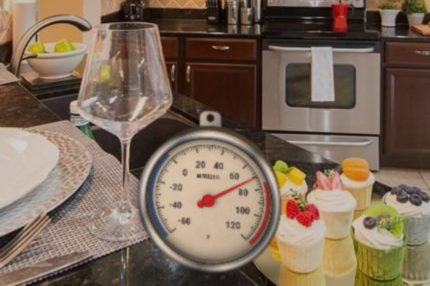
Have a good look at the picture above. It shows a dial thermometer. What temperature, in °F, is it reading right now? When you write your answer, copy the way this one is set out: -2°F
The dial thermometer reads 70°F
